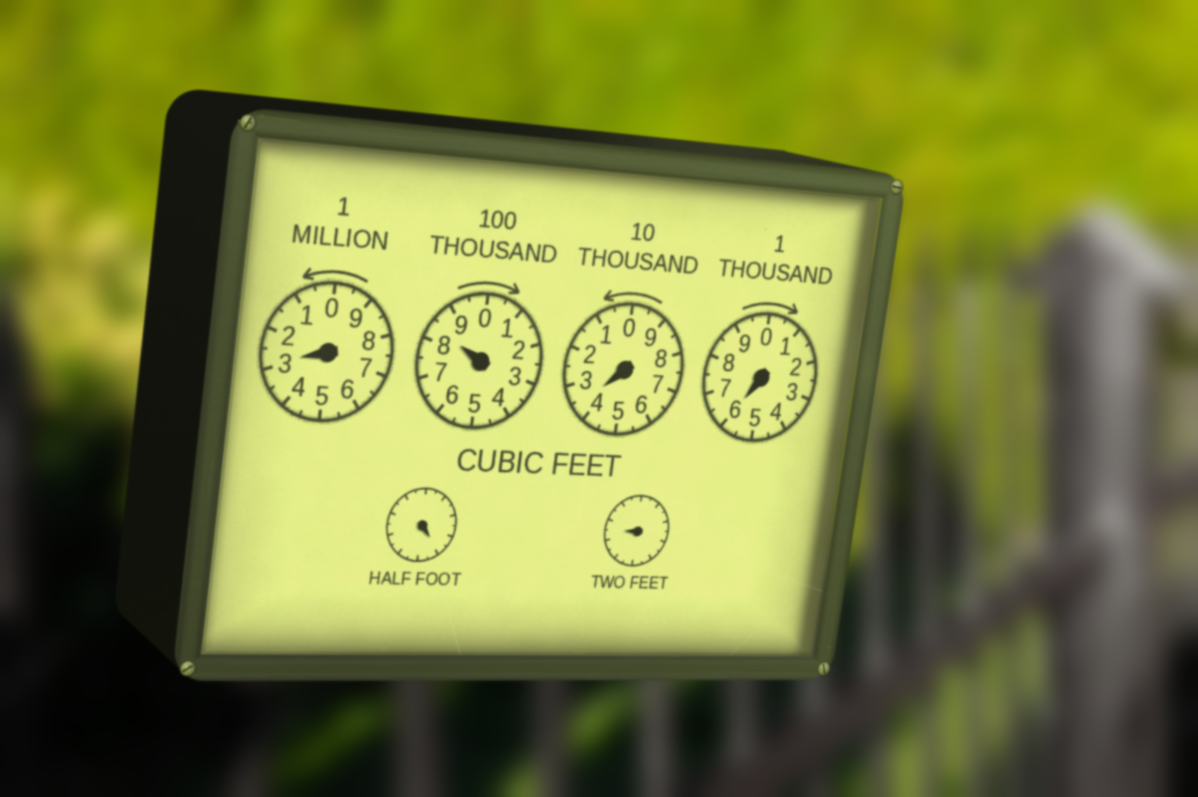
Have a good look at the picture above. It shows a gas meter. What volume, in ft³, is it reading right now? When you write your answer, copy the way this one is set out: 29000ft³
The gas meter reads 283600ft³
